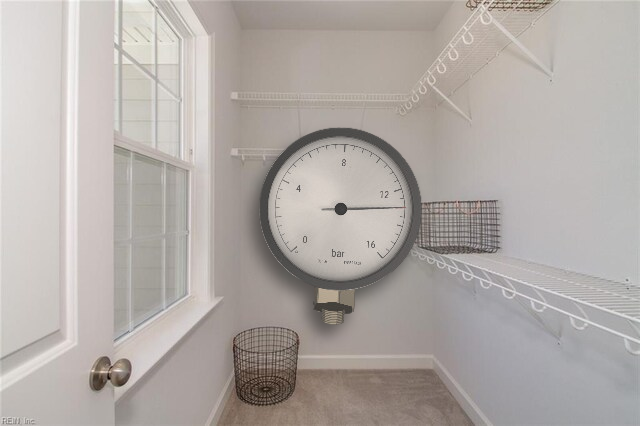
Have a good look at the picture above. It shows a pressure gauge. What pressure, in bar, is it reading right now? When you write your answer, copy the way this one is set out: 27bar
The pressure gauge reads 13bar
